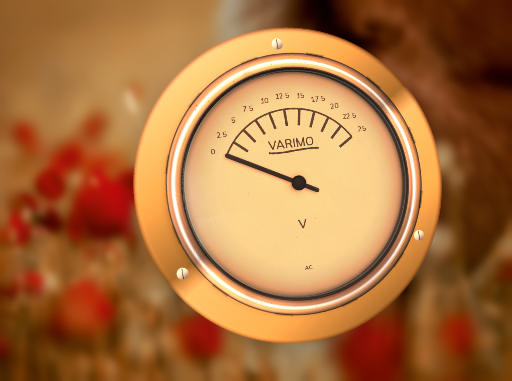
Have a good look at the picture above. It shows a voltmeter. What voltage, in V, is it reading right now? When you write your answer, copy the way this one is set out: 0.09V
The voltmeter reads 0V
